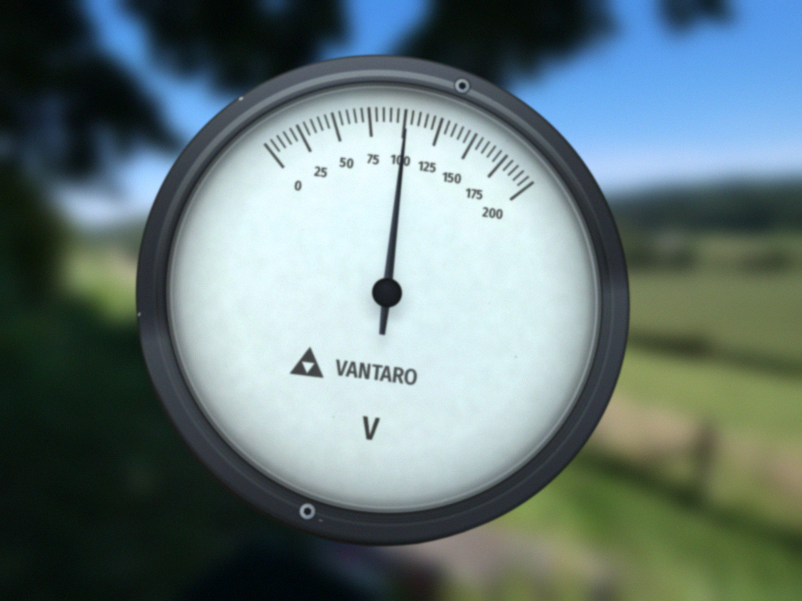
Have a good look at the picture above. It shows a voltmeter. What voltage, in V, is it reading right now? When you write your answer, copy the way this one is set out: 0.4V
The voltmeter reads 100V
